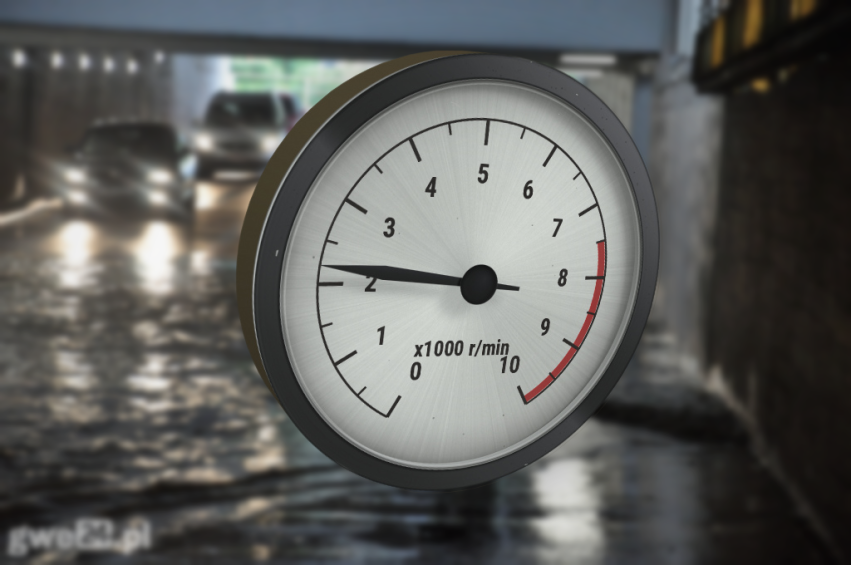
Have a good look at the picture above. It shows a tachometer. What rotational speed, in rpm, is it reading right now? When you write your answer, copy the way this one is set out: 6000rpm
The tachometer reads 2250rpm
